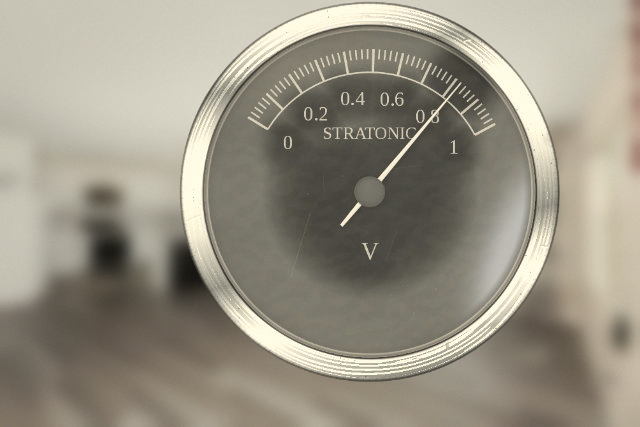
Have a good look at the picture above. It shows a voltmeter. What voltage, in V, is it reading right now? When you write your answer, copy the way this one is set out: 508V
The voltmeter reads 0.82V
